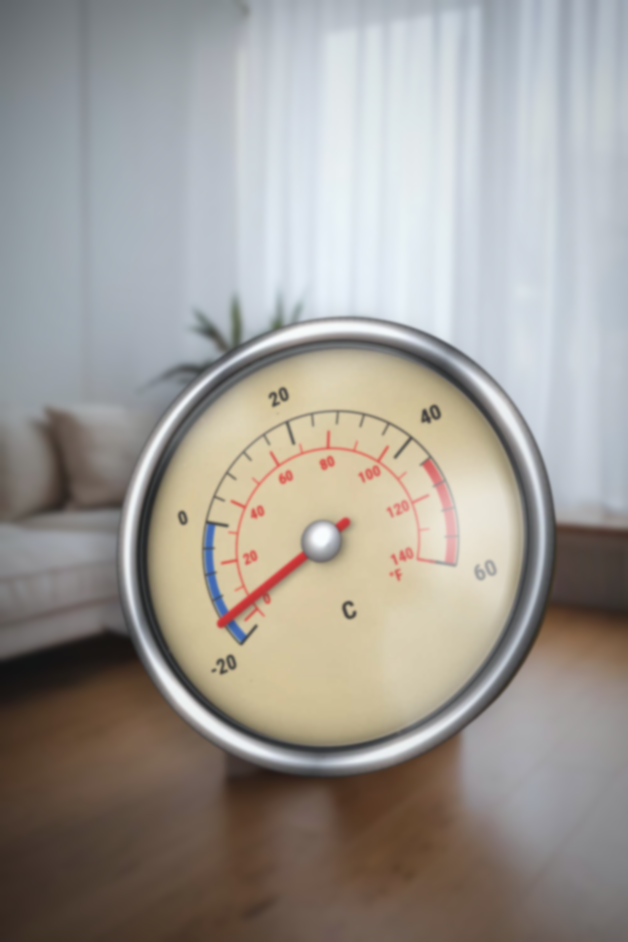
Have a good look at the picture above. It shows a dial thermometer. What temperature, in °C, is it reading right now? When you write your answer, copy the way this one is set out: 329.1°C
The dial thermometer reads -16°C
